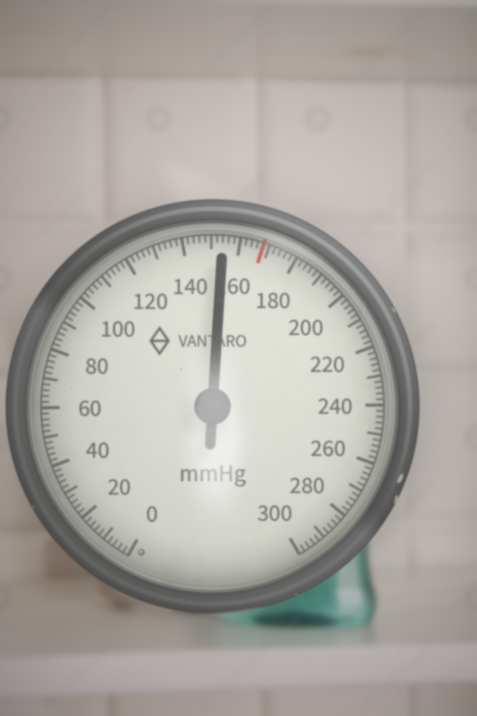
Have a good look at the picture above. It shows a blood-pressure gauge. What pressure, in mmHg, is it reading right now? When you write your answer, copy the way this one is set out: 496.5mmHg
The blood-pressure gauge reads 154mmHg
